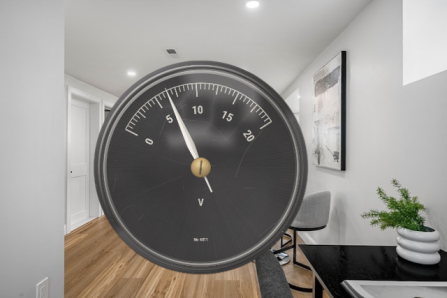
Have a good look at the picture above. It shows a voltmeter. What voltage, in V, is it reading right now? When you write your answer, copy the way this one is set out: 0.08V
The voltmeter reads 6.5V
